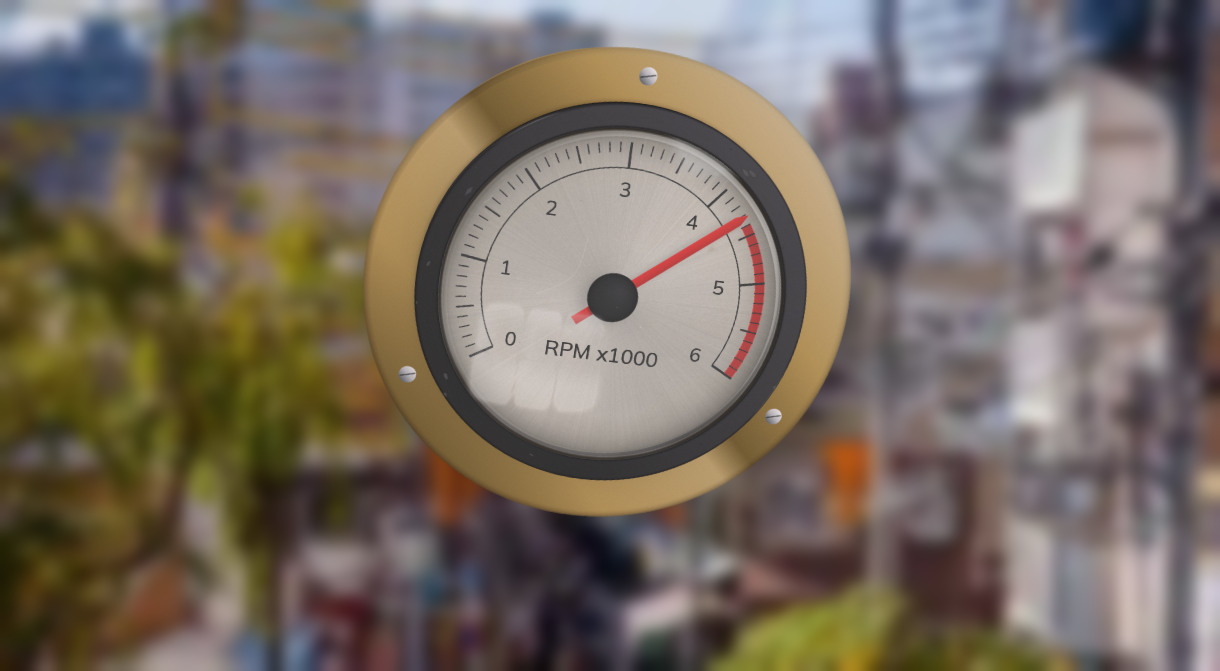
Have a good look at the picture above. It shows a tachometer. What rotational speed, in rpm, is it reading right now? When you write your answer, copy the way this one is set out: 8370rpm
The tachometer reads 4300rpm
